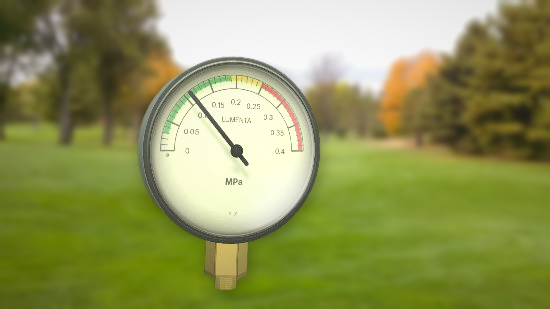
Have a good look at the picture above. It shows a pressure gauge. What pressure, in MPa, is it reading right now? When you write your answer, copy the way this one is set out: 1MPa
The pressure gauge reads 0.11MPa
